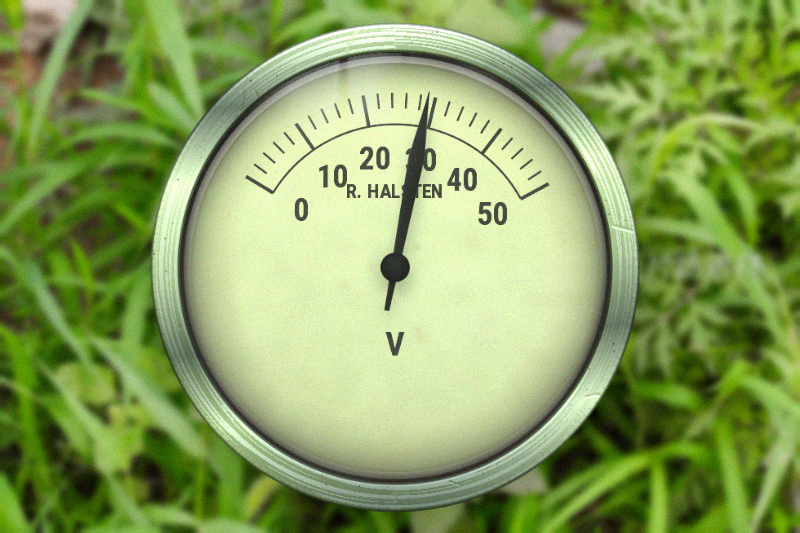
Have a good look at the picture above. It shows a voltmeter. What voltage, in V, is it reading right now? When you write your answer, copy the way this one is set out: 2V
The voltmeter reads 29V
